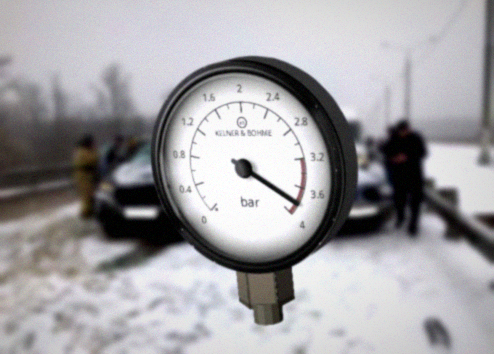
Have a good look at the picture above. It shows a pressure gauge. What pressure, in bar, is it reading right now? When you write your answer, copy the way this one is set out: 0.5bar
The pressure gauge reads 3.8bar
